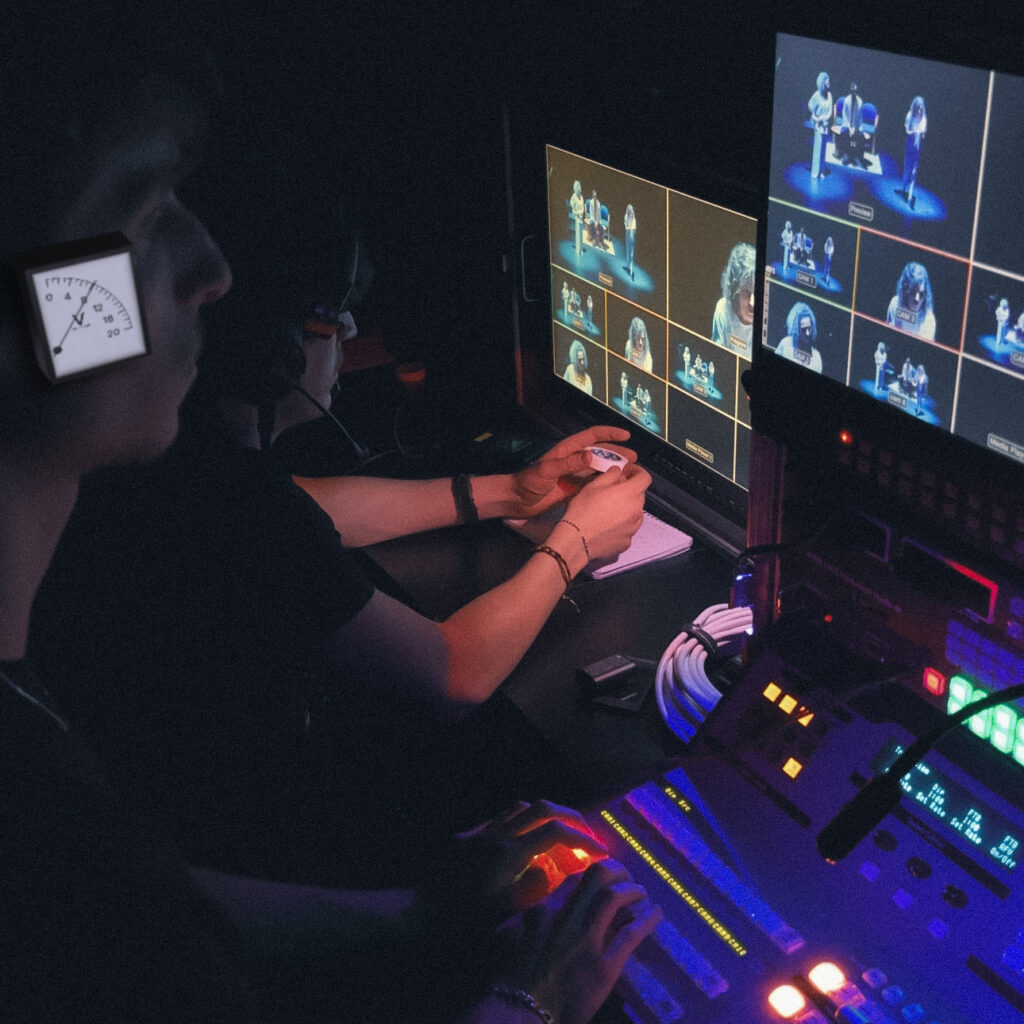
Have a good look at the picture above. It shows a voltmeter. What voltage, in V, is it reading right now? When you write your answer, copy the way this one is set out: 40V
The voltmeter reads 8V
